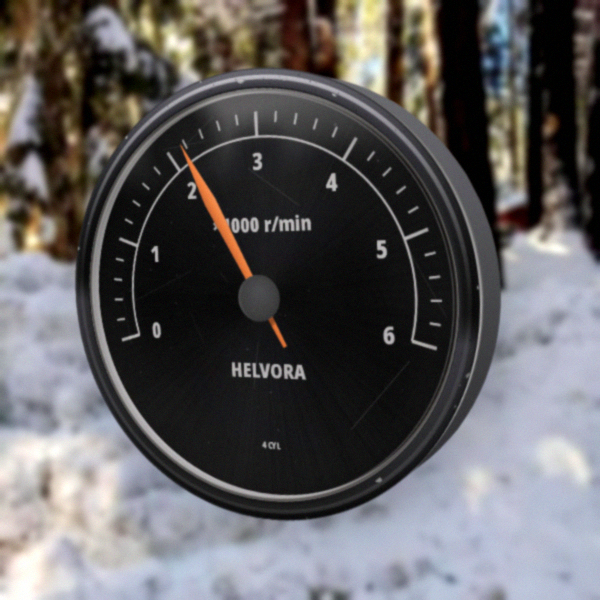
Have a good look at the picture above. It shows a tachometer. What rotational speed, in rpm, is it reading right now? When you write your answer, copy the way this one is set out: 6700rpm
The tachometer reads 2200rpm
